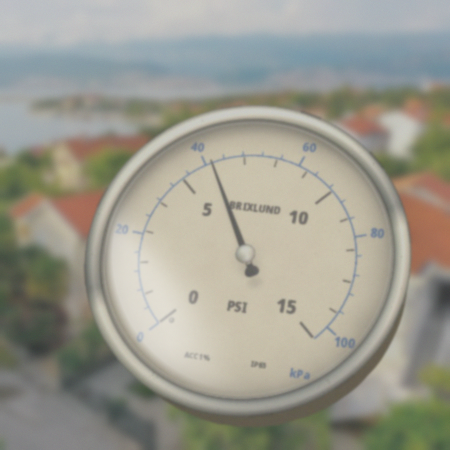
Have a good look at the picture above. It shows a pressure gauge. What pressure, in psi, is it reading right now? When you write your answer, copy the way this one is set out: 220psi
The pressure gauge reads 6psi
